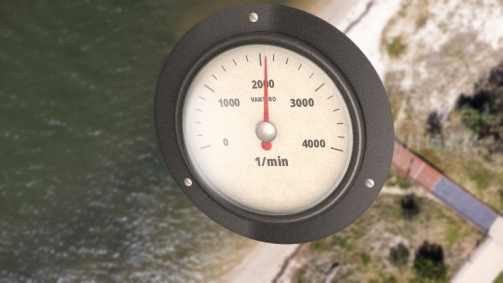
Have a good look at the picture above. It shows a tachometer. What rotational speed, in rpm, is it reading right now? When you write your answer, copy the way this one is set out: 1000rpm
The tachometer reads 2100rpm
